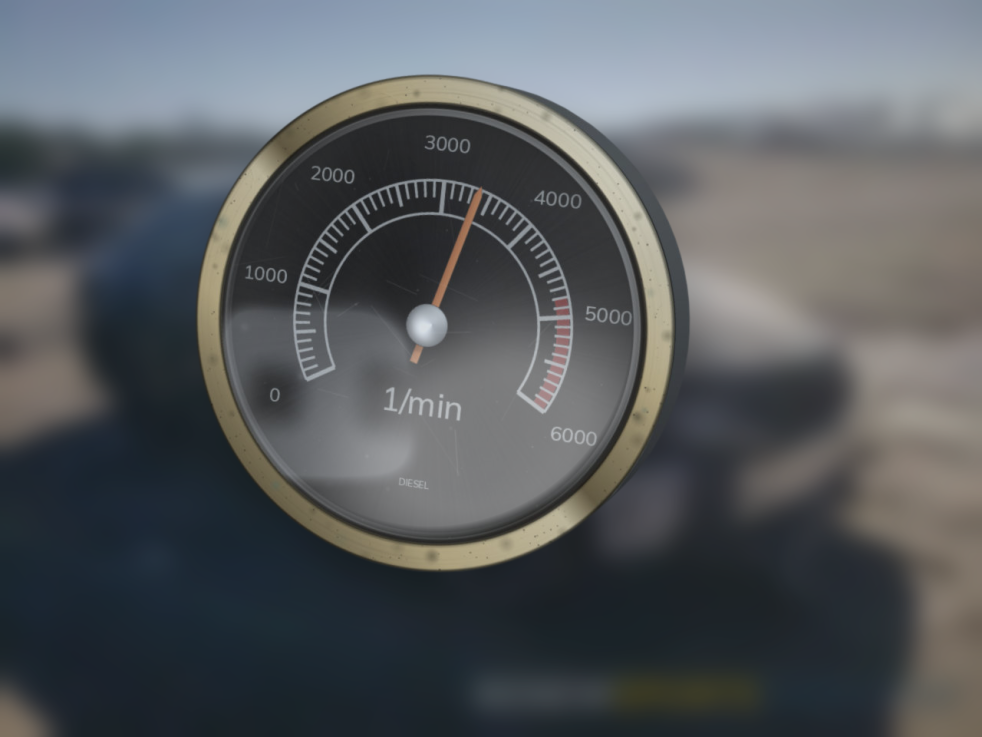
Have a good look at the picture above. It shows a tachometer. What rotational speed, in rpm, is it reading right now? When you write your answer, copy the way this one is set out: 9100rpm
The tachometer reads 3400rpm
